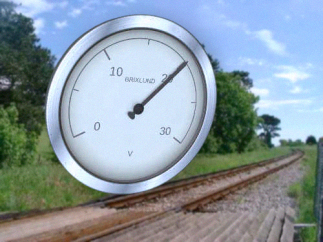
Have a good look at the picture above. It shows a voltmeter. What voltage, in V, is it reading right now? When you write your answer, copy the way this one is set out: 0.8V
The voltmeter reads 20V
